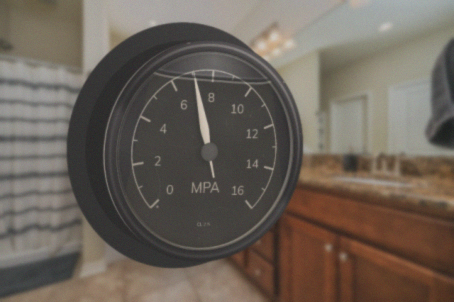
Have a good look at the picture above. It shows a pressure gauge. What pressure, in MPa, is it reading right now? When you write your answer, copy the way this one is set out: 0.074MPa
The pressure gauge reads 7MPa
